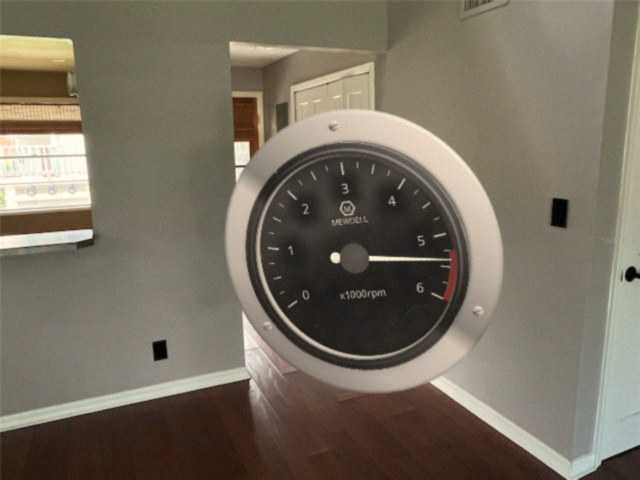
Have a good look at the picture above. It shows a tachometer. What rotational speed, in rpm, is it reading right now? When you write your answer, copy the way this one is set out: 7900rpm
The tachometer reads 5375rpm
